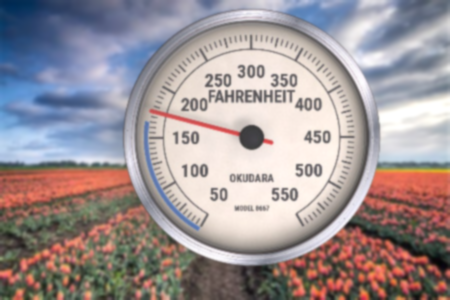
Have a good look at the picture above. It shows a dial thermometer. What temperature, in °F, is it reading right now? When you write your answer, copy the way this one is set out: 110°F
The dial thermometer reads 175°F
